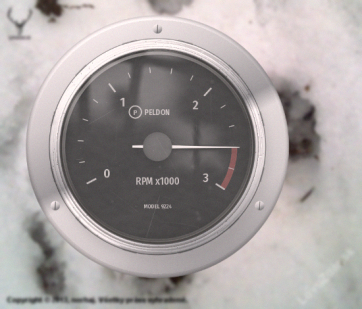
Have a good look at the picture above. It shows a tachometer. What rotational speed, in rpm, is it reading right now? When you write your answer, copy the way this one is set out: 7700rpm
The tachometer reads 2600rpm
